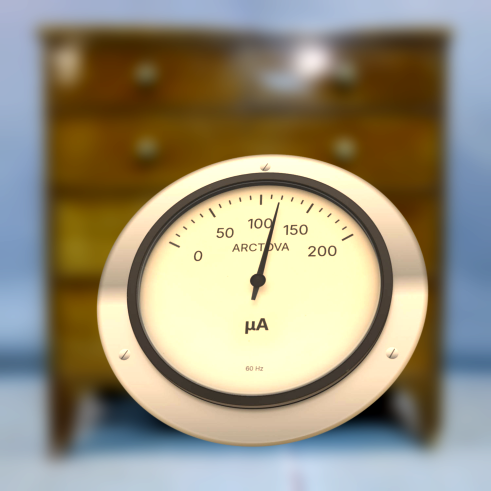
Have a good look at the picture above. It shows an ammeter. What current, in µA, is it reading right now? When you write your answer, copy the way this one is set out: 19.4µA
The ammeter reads 120µA
